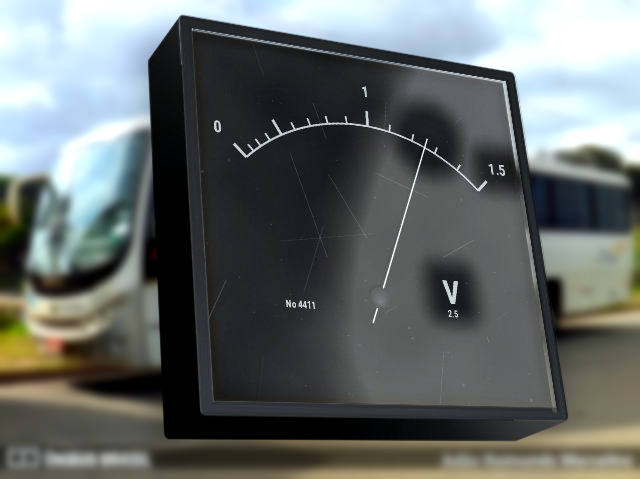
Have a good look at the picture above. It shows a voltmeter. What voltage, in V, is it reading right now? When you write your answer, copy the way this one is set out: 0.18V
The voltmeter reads 1.25V
